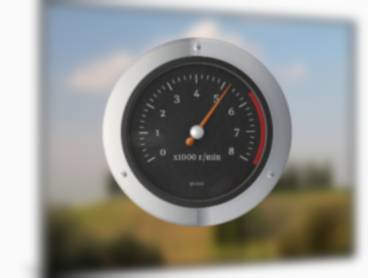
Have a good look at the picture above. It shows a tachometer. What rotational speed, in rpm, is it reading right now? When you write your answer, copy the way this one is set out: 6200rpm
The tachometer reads 5200rpm
